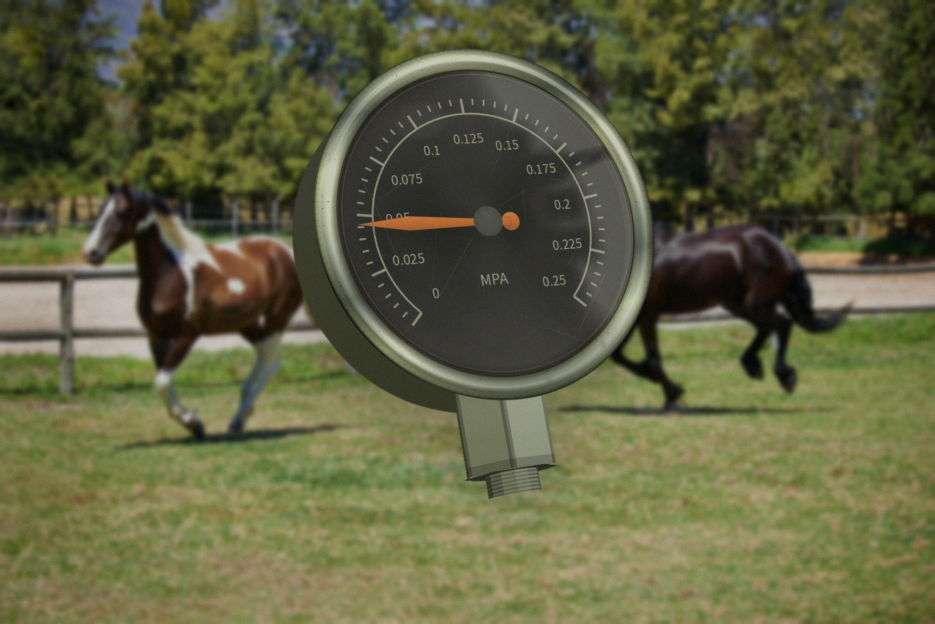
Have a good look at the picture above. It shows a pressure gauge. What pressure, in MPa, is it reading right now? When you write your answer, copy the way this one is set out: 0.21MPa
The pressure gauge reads 0.045MPa
